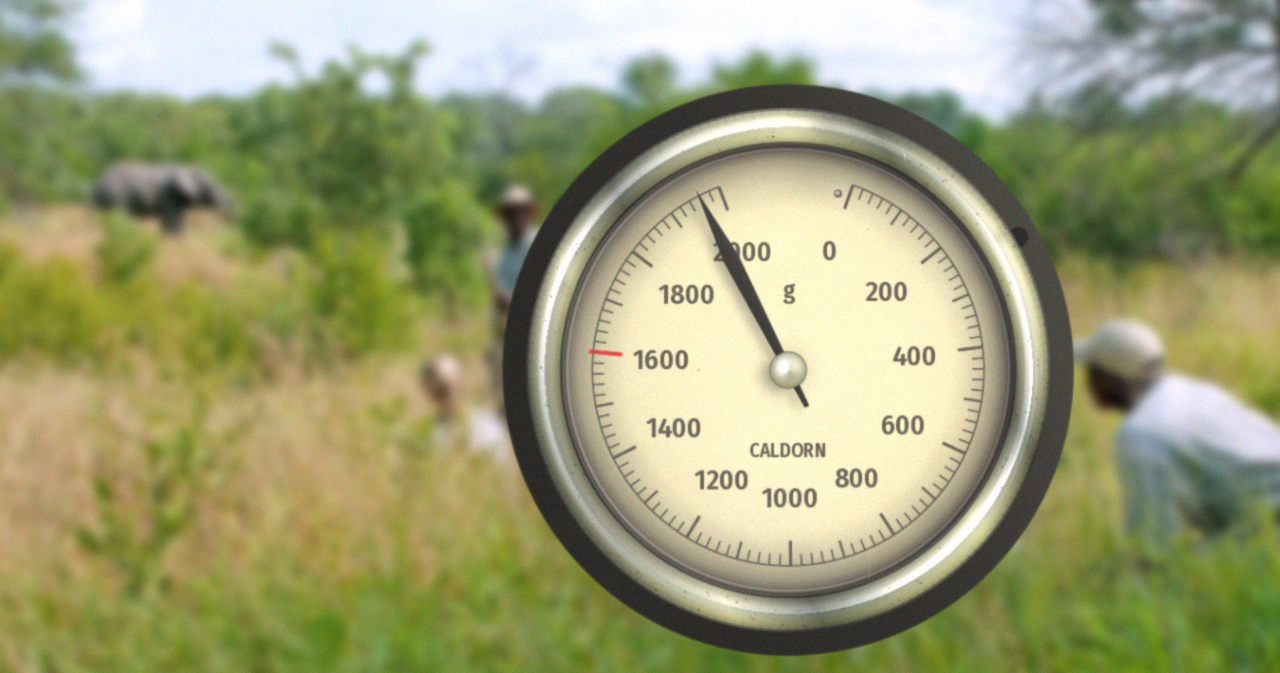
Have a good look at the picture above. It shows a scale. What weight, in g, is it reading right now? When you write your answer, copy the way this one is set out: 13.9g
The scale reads 1960g
